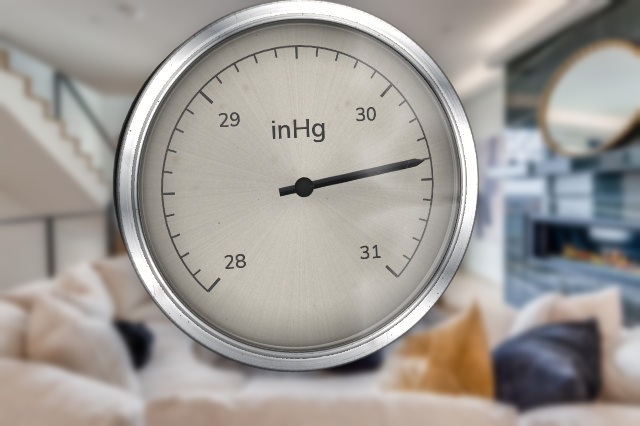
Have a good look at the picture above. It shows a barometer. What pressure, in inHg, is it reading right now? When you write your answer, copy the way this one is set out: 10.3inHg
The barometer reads 30.4inHg
